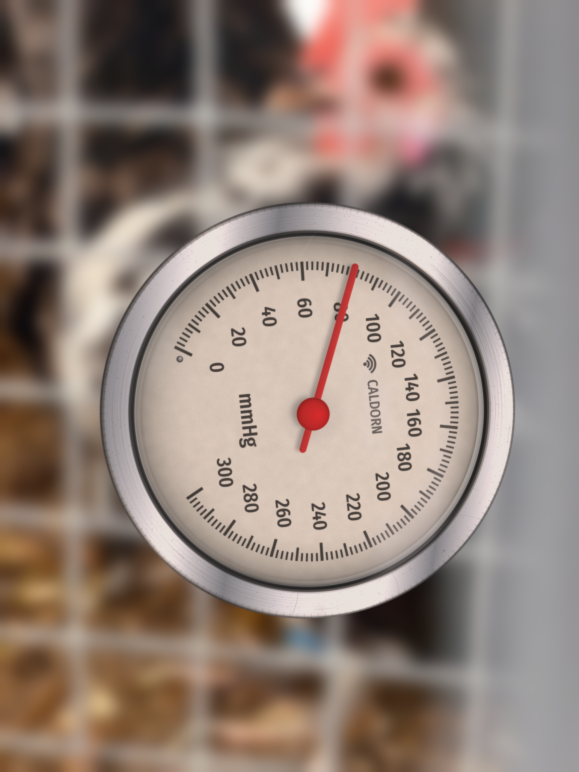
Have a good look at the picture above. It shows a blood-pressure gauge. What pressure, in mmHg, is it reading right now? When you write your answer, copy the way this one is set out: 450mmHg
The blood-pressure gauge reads 80mmHg
